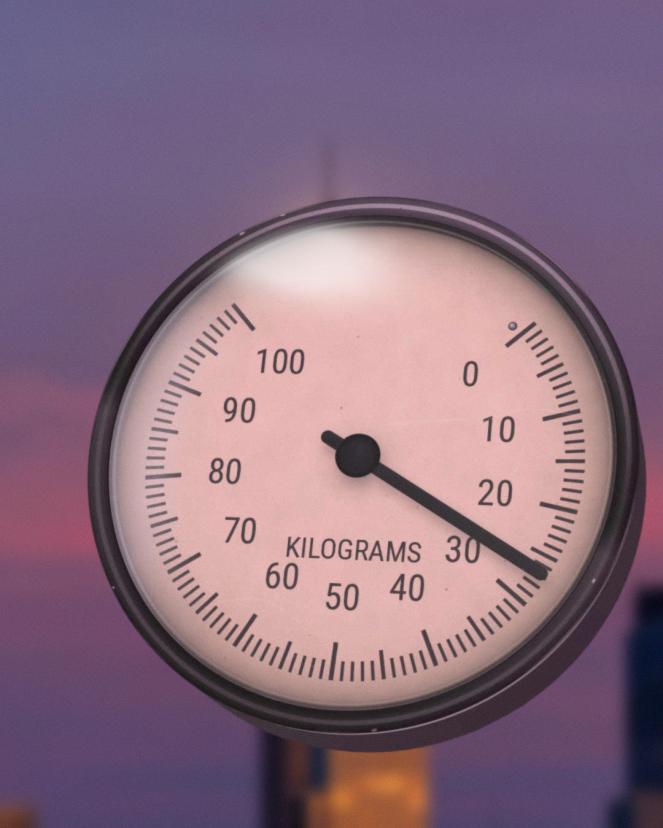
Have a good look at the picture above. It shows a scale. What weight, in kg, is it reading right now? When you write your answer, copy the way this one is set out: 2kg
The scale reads 27kg
